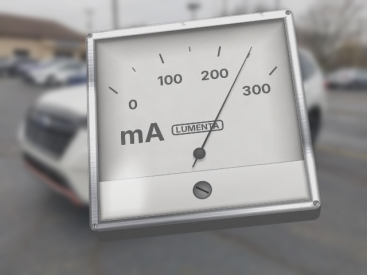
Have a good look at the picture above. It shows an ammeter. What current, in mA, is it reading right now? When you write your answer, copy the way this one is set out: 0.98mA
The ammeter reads 250mA
